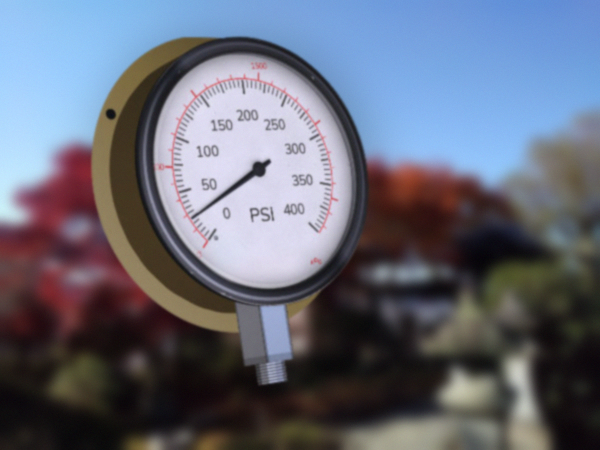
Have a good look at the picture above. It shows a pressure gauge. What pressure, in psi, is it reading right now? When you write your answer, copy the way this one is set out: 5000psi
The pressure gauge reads 25psi
